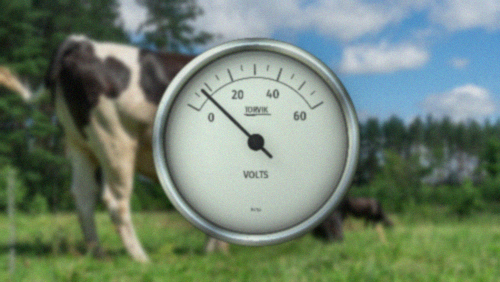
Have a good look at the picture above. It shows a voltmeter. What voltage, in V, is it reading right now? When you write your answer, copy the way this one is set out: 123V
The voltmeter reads 7.5V
